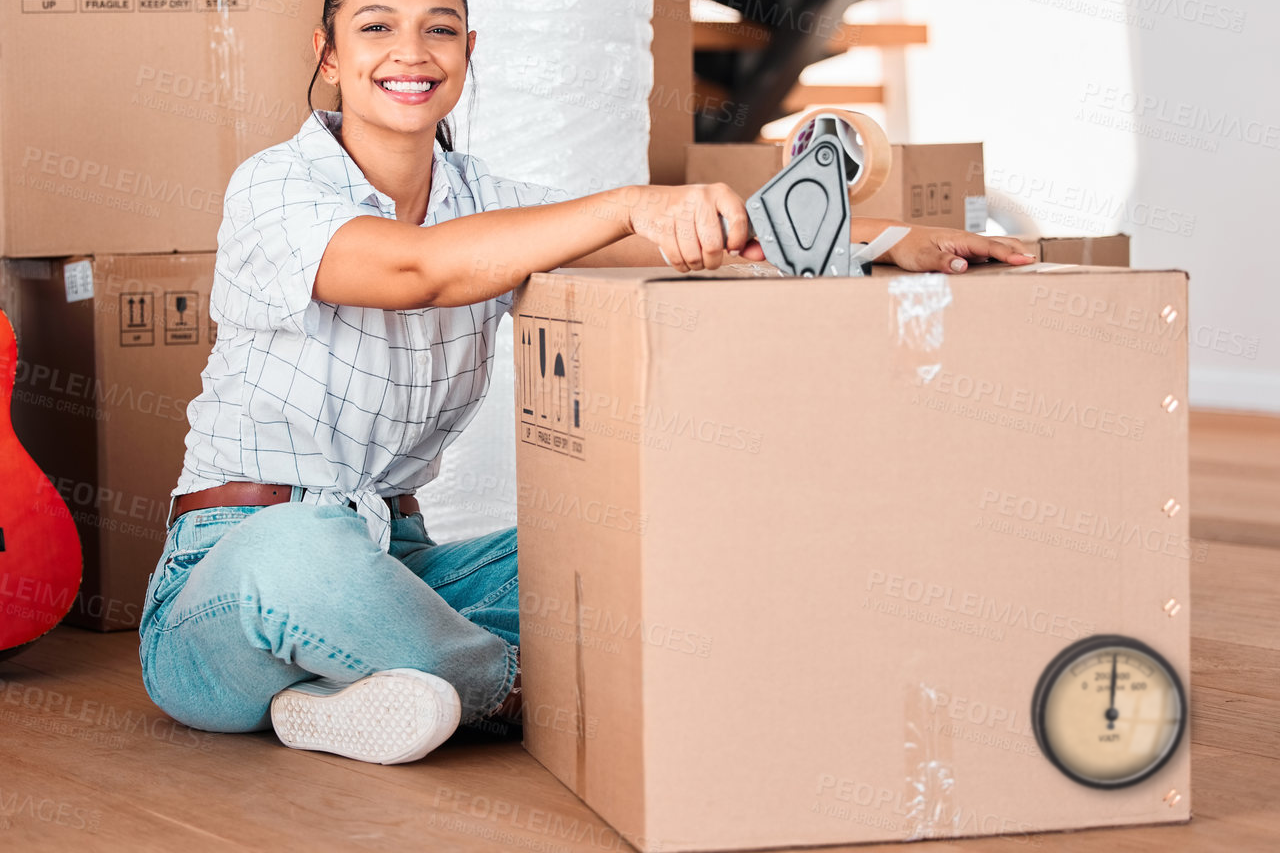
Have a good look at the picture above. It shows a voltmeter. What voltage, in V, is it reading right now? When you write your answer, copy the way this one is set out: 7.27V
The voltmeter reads 300V
